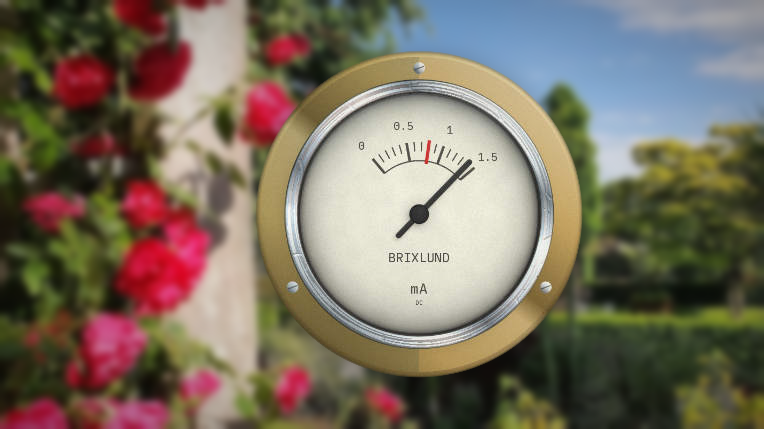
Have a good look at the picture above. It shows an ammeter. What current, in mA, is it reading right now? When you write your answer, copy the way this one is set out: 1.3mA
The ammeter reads 1.4mA
